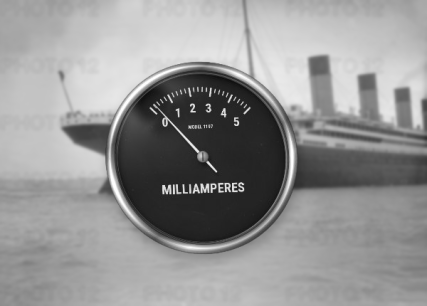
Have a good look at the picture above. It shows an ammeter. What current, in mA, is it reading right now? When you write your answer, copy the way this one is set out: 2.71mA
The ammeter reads 0.2mA
